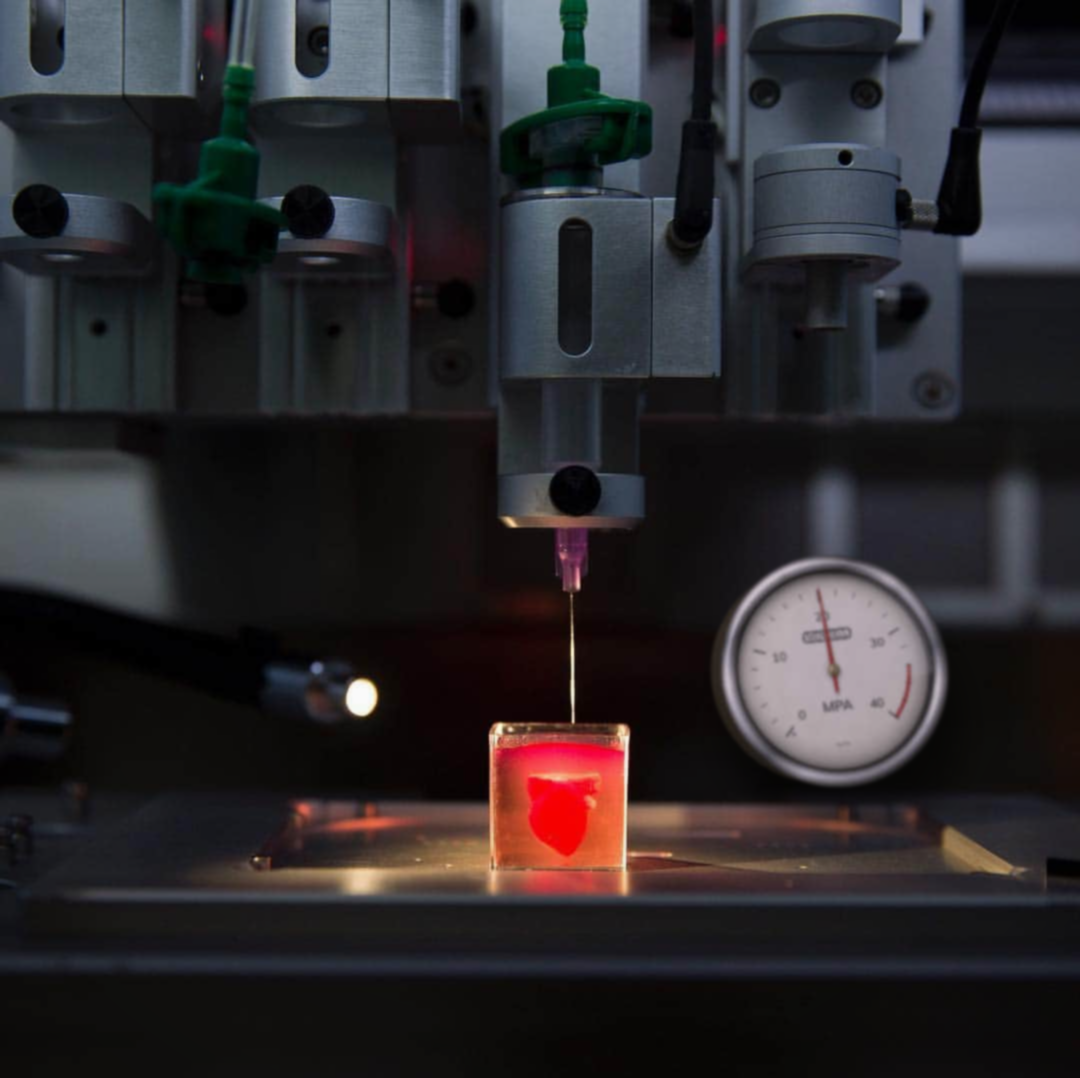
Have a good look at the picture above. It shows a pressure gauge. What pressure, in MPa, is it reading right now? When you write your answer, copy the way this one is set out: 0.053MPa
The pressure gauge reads 20MPa
